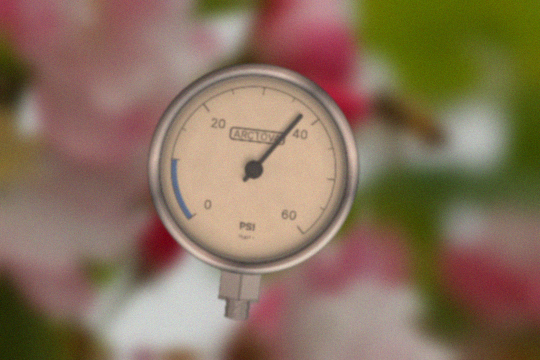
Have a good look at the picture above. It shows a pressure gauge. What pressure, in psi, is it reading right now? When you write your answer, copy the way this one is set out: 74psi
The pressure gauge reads 37.5psi
